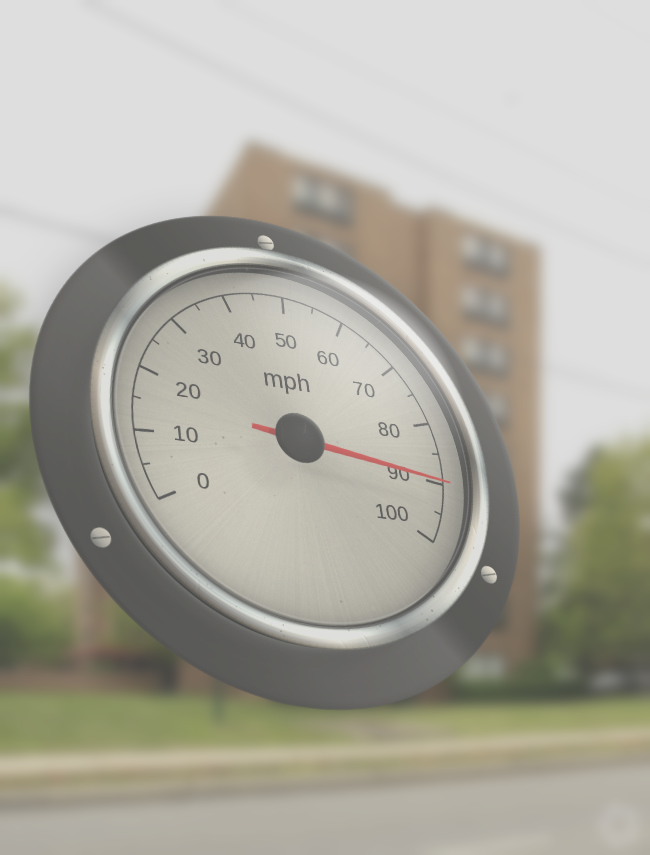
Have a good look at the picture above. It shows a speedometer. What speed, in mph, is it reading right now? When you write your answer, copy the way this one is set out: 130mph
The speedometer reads 90mph
